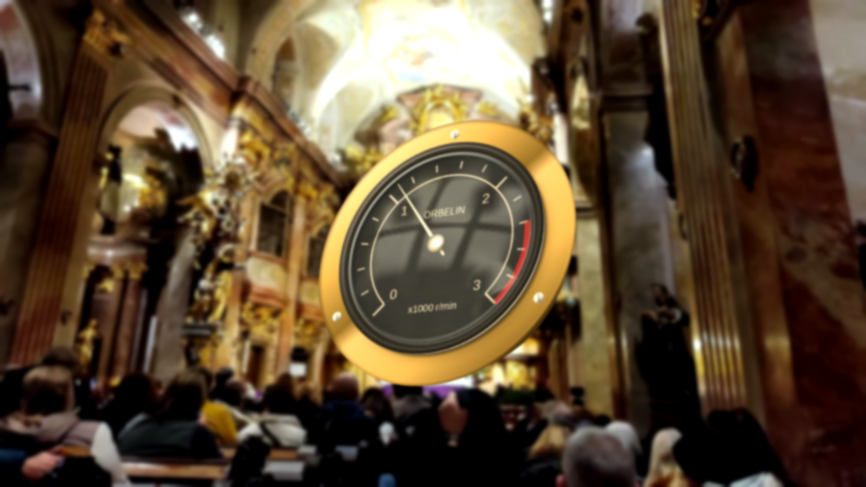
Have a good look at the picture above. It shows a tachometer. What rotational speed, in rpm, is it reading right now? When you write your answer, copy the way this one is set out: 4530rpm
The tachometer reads 1100rpm
